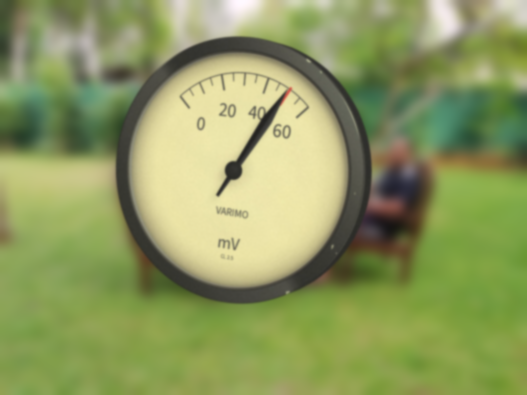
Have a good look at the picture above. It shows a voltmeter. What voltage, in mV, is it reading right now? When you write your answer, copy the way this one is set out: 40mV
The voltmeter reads 50mV
